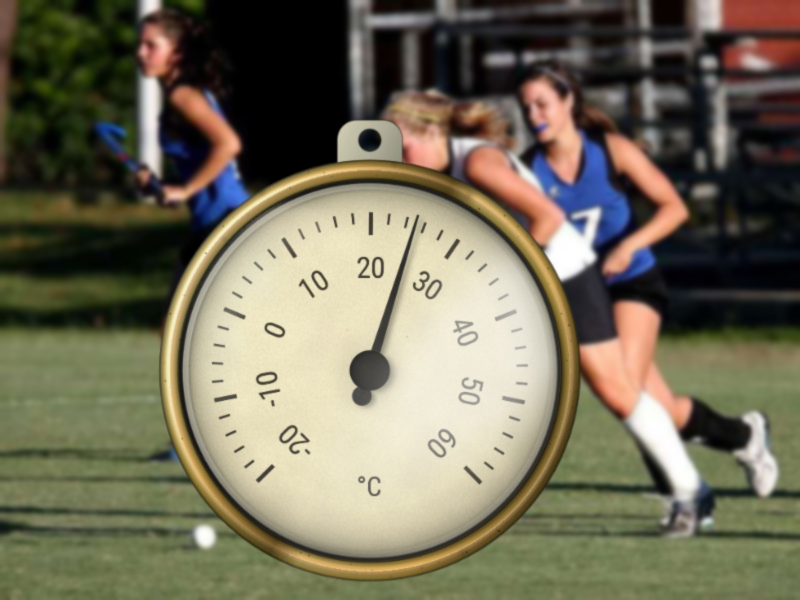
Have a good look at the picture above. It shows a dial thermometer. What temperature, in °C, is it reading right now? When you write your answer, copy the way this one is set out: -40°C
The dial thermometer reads 25°C
